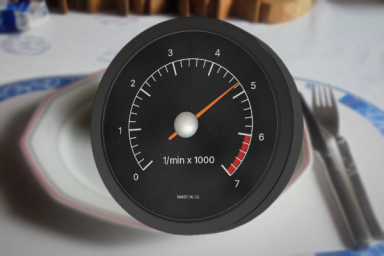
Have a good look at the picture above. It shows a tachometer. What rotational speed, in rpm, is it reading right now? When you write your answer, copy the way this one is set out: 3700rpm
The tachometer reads 4800rpm
